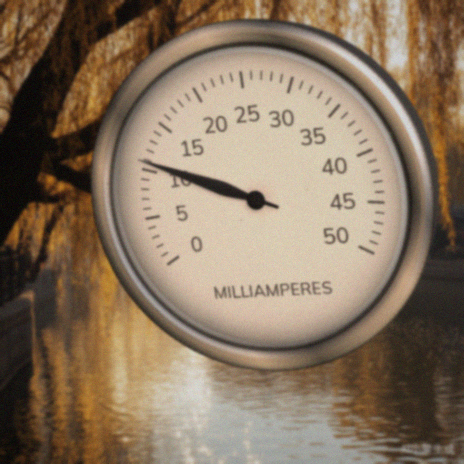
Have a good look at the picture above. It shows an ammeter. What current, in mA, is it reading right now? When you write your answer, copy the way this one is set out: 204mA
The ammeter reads 11mA
